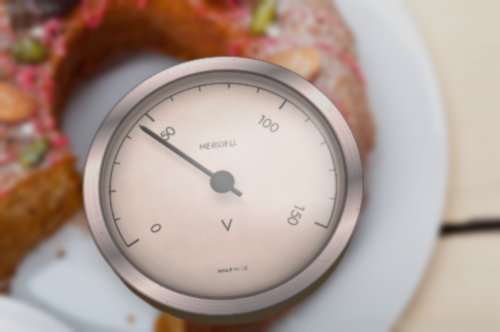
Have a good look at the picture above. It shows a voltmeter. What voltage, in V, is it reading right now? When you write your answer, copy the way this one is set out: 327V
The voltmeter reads 45V
